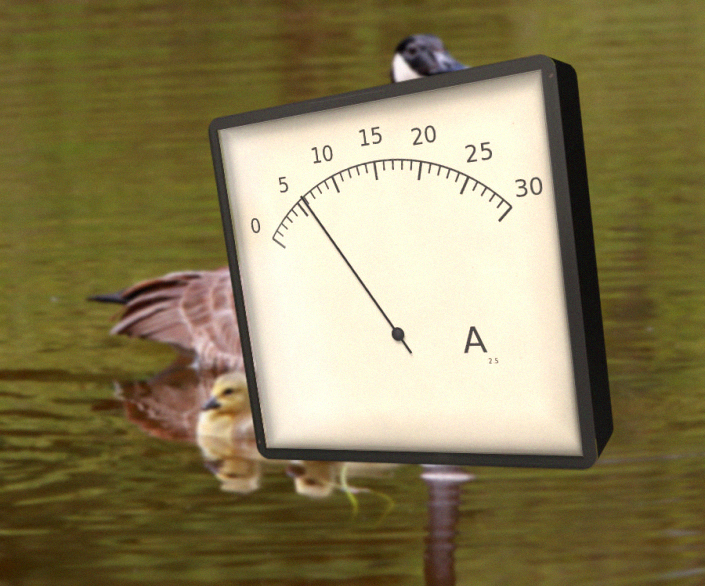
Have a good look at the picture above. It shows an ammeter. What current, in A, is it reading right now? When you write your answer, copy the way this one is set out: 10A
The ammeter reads 6A
